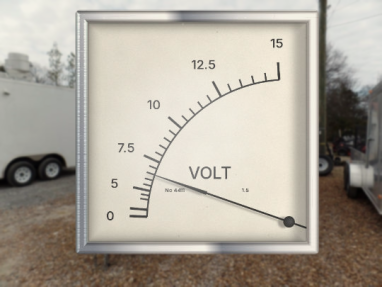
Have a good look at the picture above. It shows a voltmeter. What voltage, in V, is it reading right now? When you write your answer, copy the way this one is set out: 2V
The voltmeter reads 6.5V
